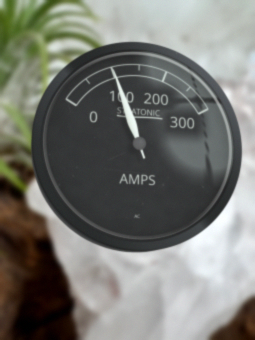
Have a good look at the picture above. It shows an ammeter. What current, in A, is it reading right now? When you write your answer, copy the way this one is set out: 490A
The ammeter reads 100A
